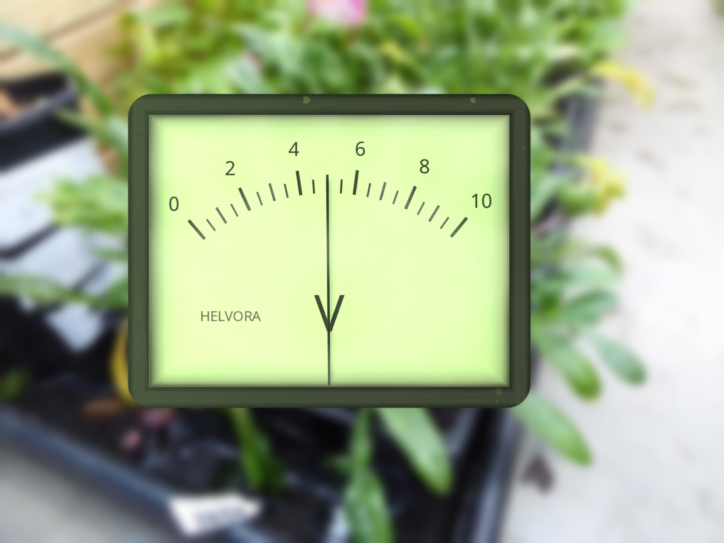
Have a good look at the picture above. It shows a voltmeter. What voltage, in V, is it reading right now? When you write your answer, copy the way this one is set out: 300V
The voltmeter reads 5V
